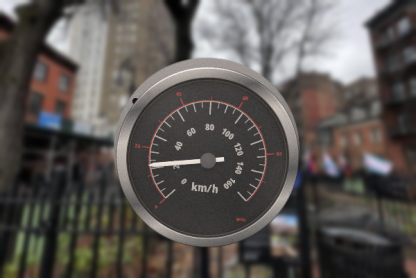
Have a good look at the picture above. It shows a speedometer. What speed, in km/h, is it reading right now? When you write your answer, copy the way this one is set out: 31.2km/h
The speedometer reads 22.5km/h
